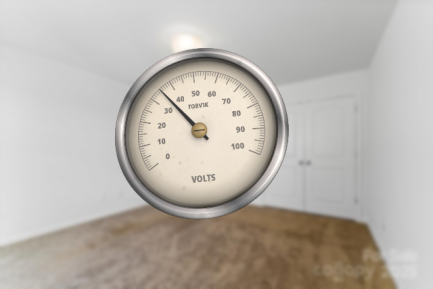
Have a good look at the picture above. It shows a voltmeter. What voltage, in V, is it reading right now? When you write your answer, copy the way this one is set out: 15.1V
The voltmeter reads 35V
